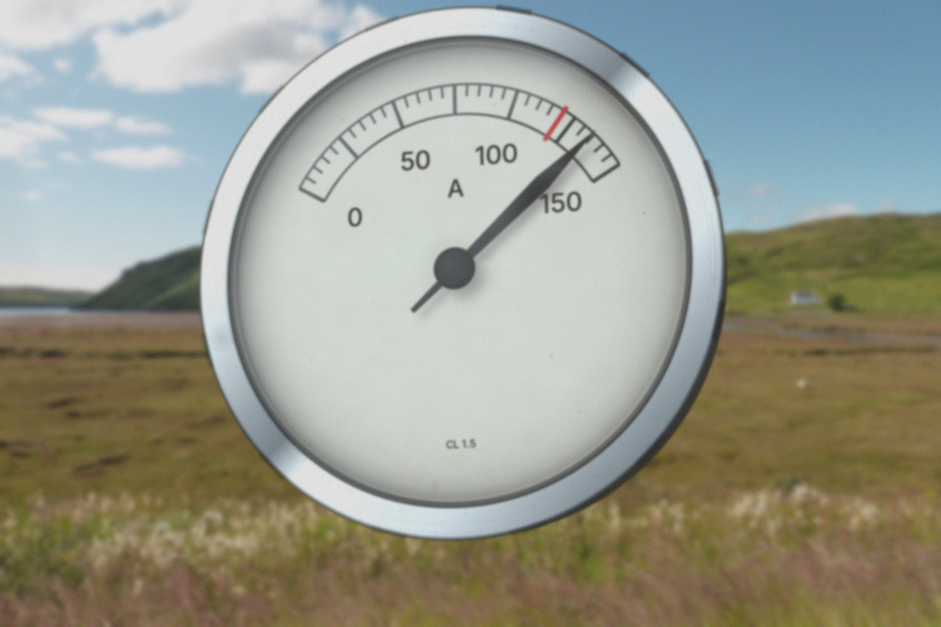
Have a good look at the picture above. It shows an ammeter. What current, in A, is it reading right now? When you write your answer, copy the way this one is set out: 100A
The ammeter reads 135A
